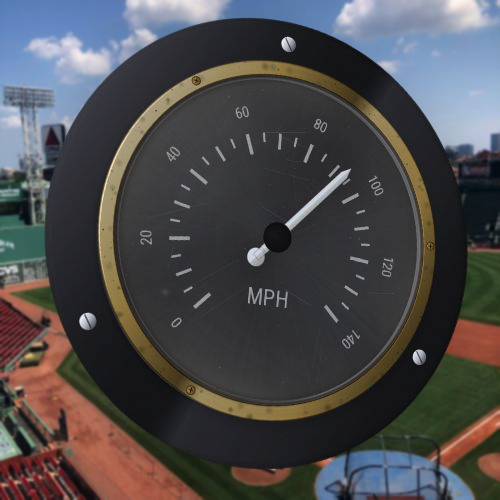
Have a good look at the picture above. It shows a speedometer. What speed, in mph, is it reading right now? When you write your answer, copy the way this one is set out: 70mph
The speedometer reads 92.5mph
